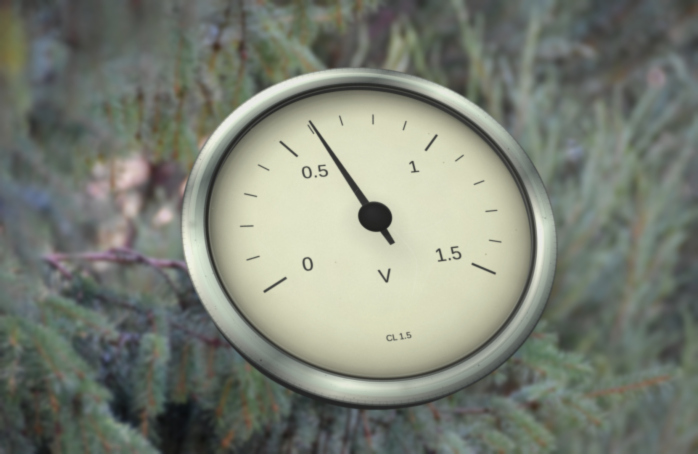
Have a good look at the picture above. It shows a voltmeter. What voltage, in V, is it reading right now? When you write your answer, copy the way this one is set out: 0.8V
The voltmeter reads 0.6V
